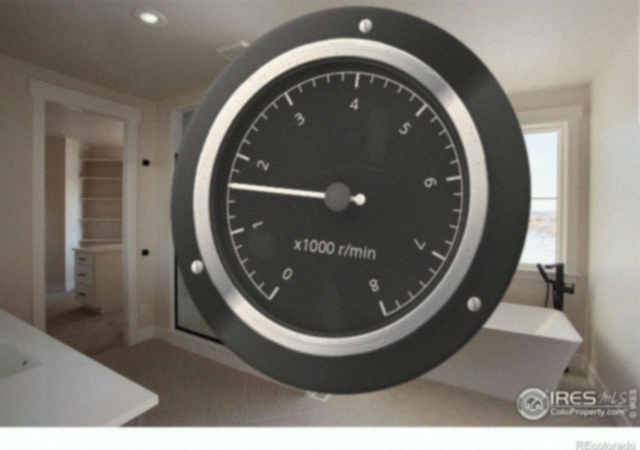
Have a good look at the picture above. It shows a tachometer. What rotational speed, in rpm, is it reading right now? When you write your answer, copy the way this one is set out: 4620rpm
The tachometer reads 1600rpm
